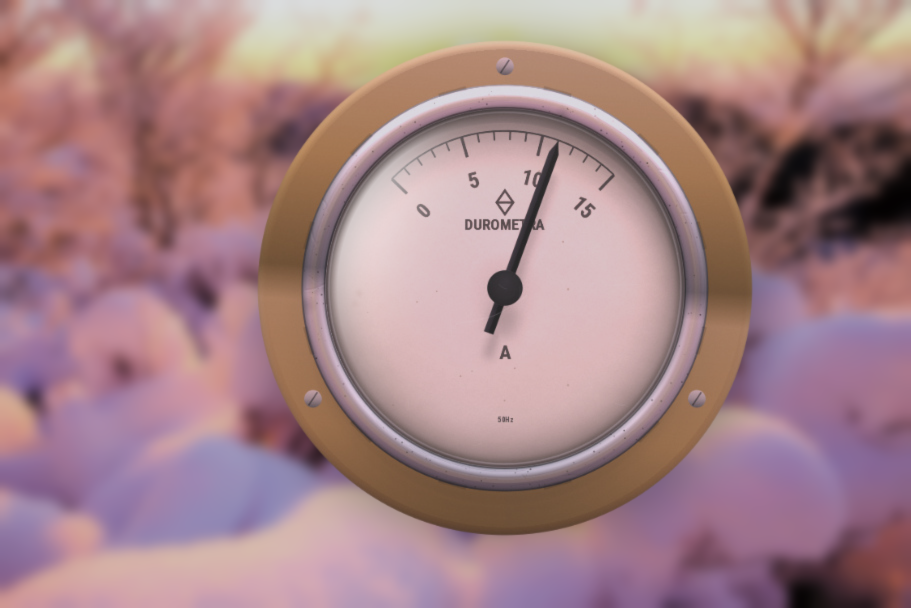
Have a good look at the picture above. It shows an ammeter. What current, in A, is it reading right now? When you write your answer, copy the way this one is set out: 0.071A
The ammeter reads 11A
